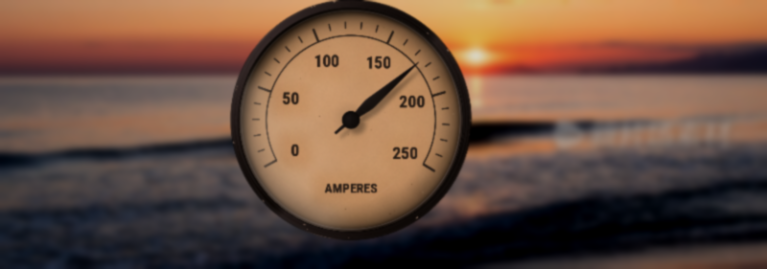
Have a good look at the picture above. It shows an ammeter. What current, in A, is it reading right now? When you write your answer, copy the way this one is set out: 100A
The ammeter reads 175A
